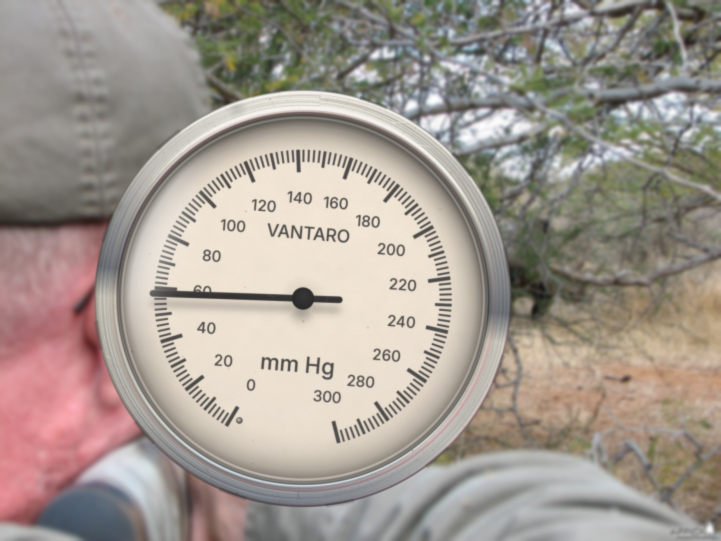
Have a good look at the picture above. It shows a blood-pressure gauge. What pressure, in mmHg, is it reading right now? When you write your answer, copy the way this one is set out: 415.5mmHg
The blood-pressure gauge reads 58mmHg
